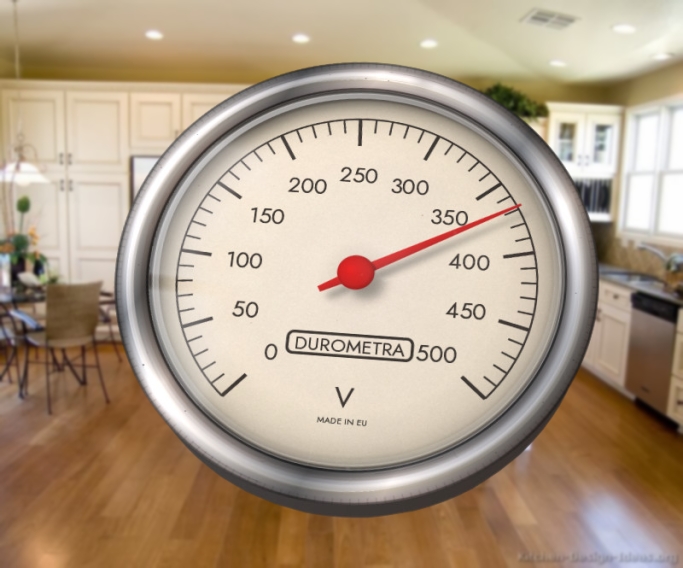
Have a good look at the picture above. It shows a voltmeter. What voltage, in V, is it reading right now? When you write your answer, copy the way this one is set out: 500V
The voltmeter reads 370V
